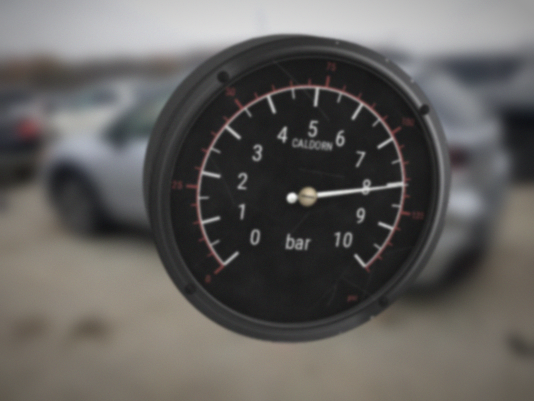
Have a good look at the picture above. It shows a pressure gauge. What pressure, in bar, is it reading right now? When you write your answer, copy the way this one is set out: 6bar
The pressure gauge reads 8bar
